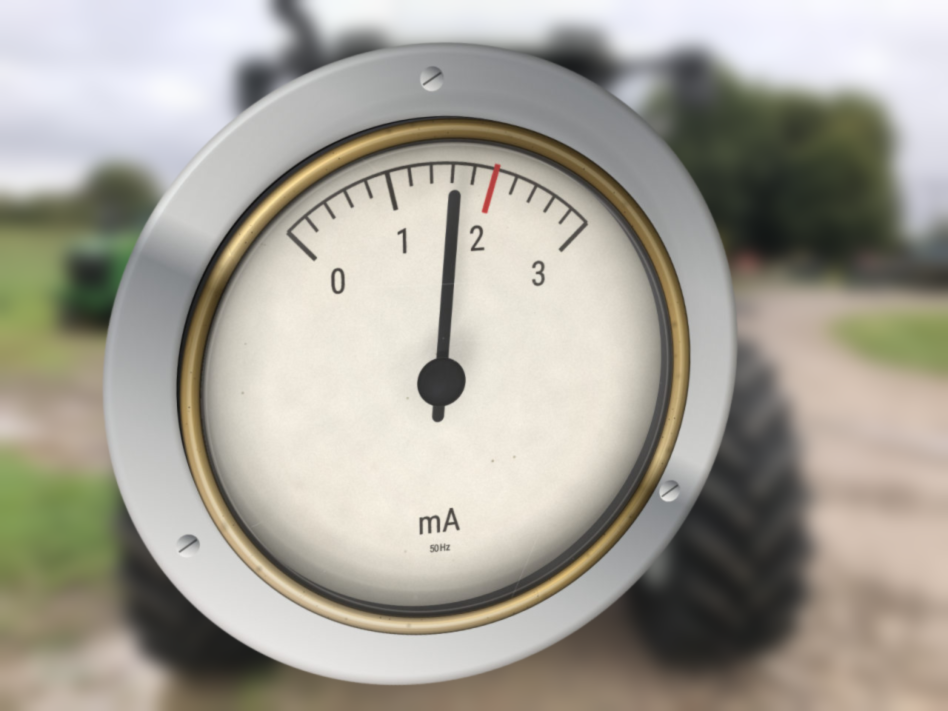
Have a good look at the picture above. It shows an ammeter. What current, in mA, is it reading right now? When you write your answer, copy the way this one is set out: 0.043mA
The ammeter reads 1.6mA
